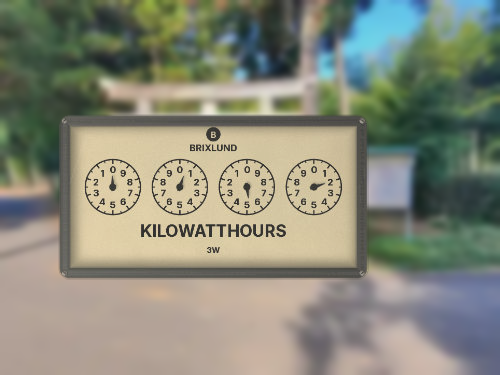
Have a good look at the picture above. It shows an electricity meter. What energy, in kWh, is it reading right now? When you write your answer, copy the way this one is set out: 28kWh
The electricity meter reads 52kWh
